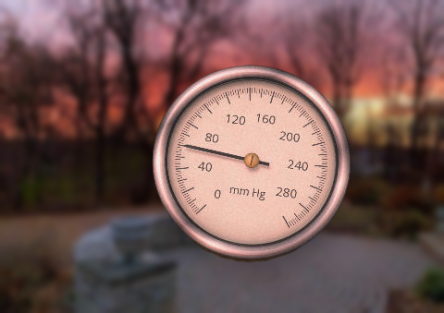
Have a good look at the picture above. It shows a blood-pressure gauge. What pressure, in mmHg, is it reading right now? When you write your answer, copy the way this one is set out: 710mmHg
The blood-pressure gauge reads 60mmHg
